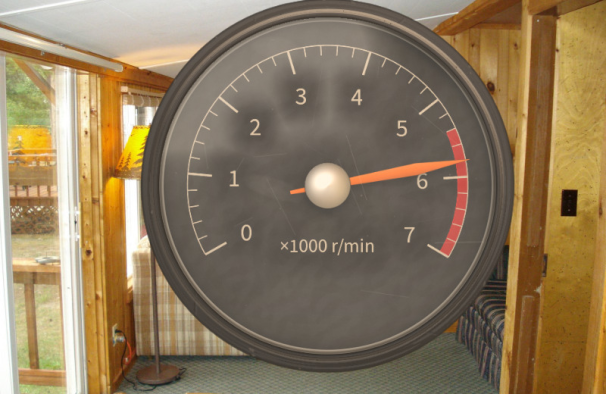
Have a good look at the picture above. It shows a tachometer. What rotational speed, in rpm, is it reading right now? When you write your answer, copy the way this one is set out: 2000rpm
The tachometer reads 5800rpm
